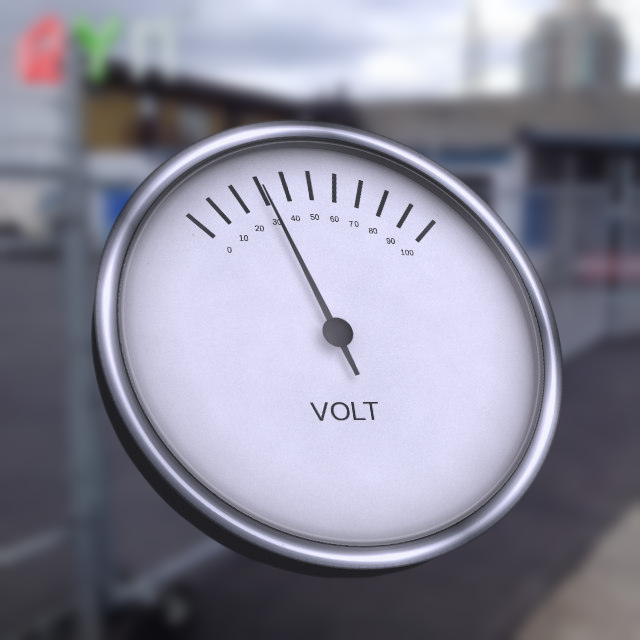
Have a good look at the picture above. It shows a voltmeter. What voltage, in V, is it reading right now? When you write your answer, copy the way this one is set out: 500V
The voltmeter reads 30V
